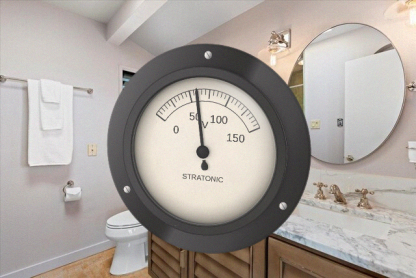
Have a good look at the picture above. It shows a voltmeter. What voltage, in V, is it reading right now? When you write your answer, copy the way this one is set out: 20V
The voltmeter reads 60V
